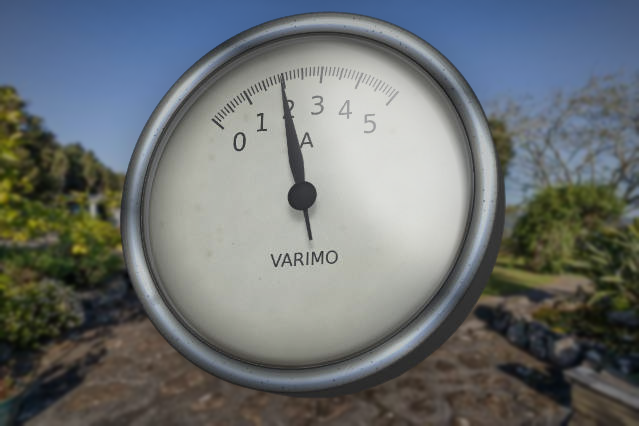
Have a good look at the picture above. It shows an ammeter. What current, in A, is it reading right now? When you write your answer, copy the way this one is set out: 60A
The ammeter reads 2A
